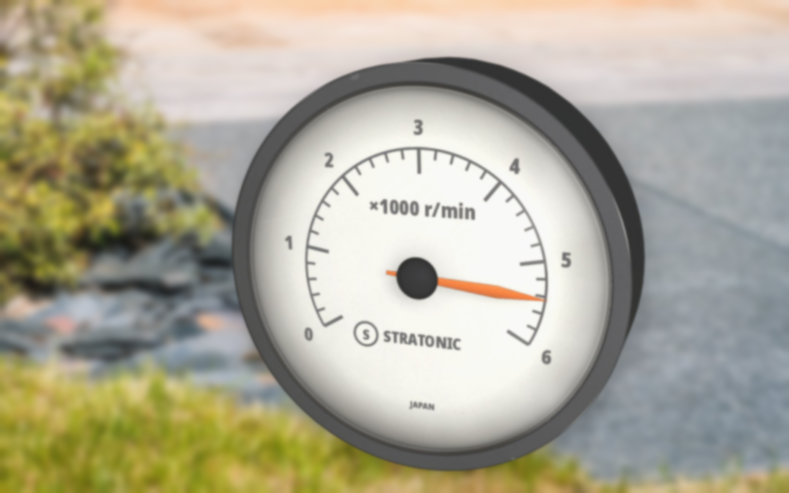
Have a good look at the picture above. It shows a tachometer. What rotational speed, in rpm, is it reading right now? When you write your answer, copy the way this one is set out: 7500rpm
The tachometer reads 5400rpm
